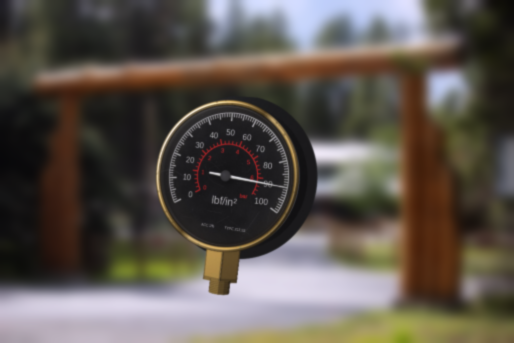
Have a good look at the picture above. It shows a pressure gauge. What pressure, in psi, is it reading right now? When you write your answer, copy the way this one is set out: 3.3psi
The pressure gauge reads 90psi
